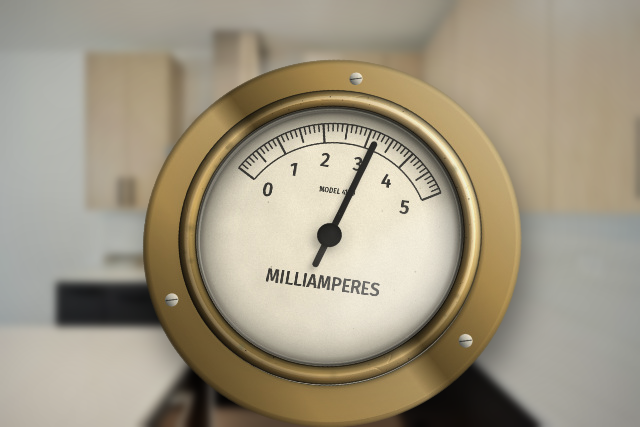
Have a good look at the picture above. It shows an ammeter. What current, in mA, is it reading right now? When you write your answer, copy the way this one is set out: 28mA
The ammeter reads 3.2mA
